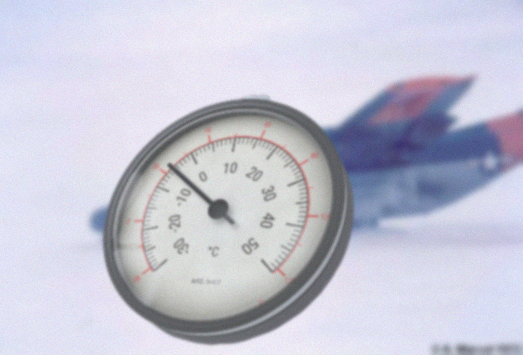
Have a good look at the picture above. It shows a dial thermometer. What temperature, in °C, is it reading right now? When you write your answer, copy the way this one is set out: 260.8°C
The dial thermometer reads -5°C
